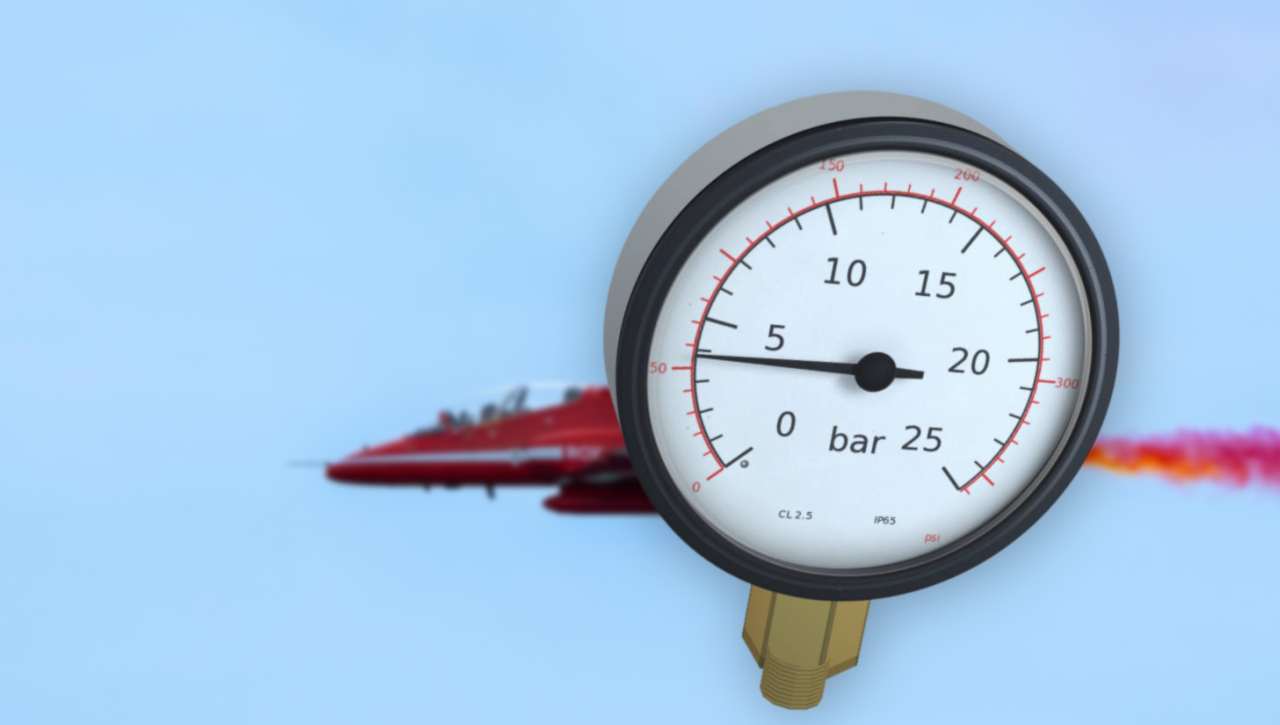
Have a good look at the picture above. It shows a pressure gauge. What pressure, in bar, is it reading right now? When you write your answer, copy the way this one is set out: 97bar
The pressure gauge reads 4bar
